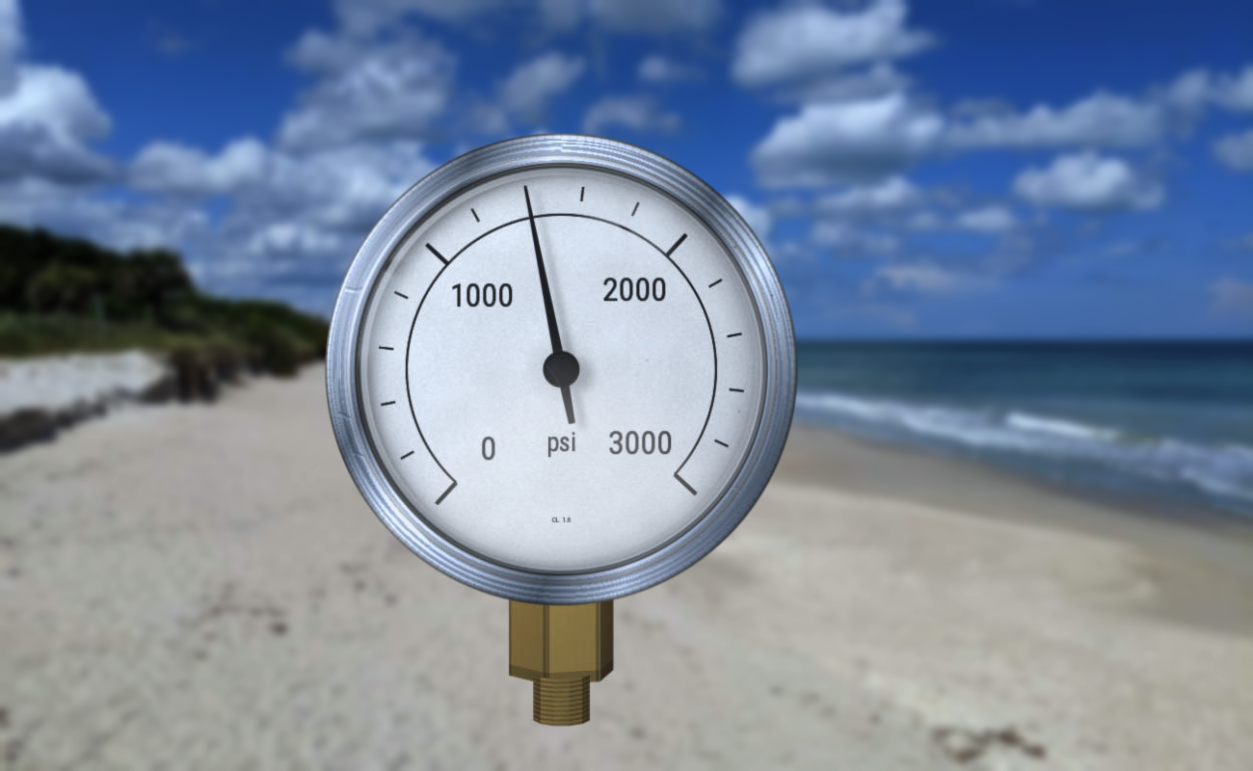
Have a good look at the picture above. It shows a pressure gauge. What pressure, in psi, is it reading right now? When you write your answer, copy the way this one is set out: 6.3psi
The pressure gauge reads 1400psi
